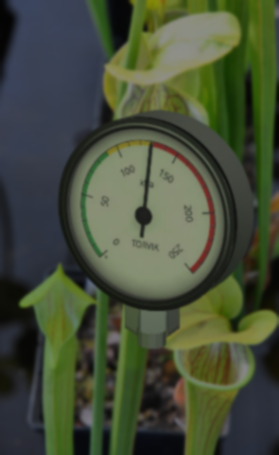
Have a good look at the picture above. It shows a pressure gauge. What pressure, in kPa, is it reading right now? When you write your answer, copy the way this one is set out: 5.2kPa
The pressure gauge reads 130kPa
